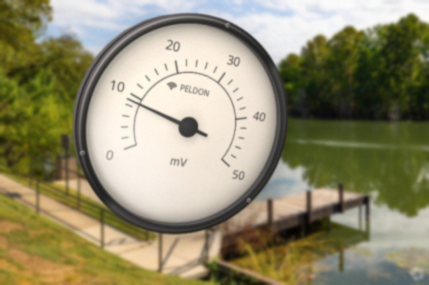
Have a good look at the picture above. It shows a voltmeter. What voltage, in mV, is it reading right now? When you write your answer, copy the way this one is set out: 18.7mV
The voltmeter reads 9mV
